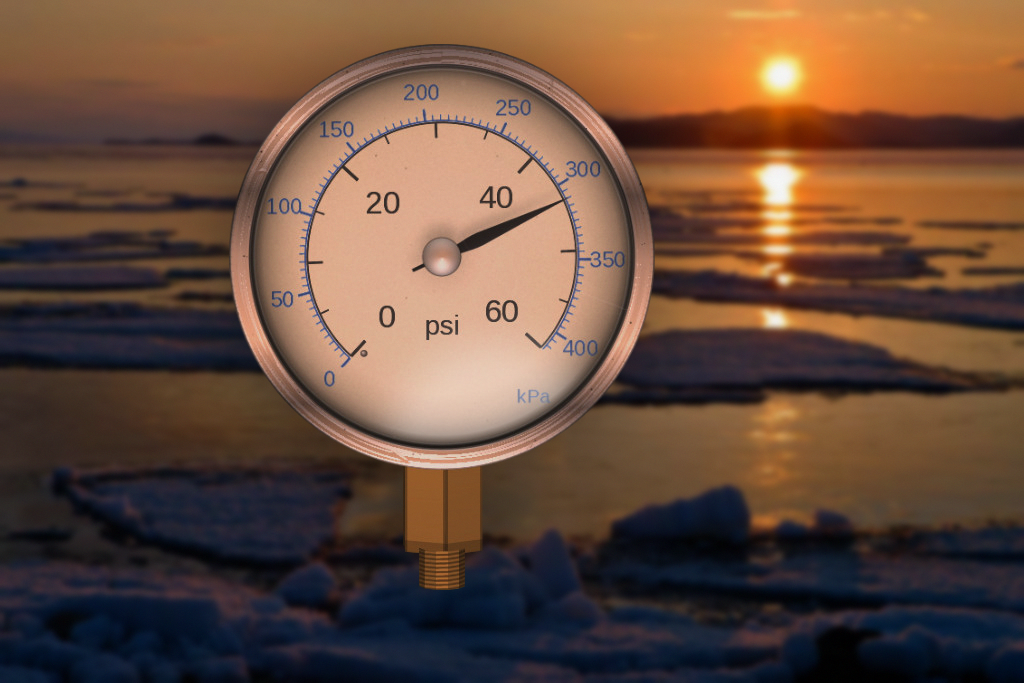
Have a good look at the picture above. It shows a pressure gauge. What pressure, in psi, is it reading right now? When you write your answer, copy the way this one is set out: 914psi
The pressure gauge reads 45psi
